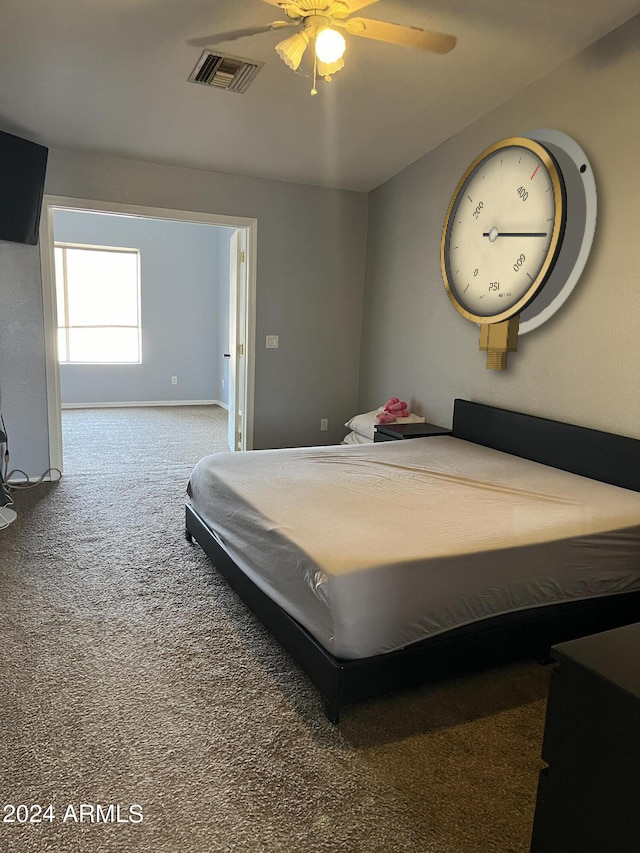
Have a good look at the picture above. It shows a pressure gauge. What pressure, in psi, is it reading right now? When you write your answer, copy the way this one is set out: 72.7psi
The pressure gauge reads 525psi
